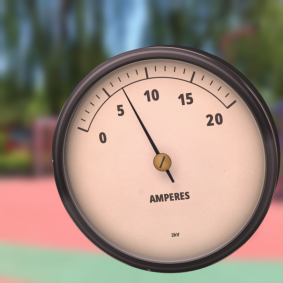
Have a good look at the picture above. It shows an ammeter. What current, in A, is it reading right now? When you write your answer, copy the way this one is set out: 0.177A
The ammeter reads 7A
